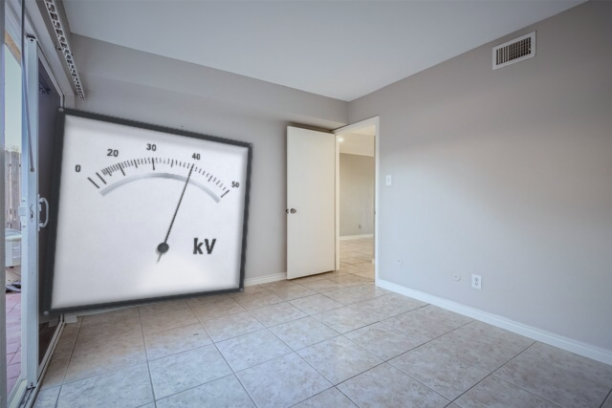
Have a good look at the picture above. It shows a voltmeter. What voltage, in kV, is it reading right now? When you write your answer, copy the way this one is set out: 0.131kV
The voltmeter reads 40kV
